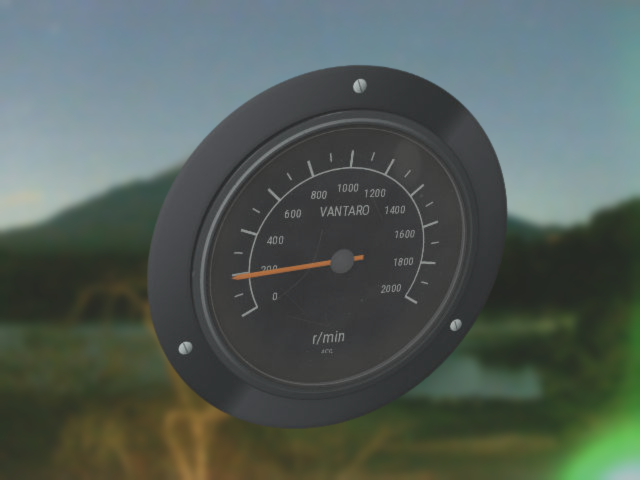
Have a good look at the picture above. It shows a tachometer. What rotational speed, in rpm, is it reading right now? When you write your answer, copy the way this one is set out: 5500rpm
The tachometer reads 200rpm
